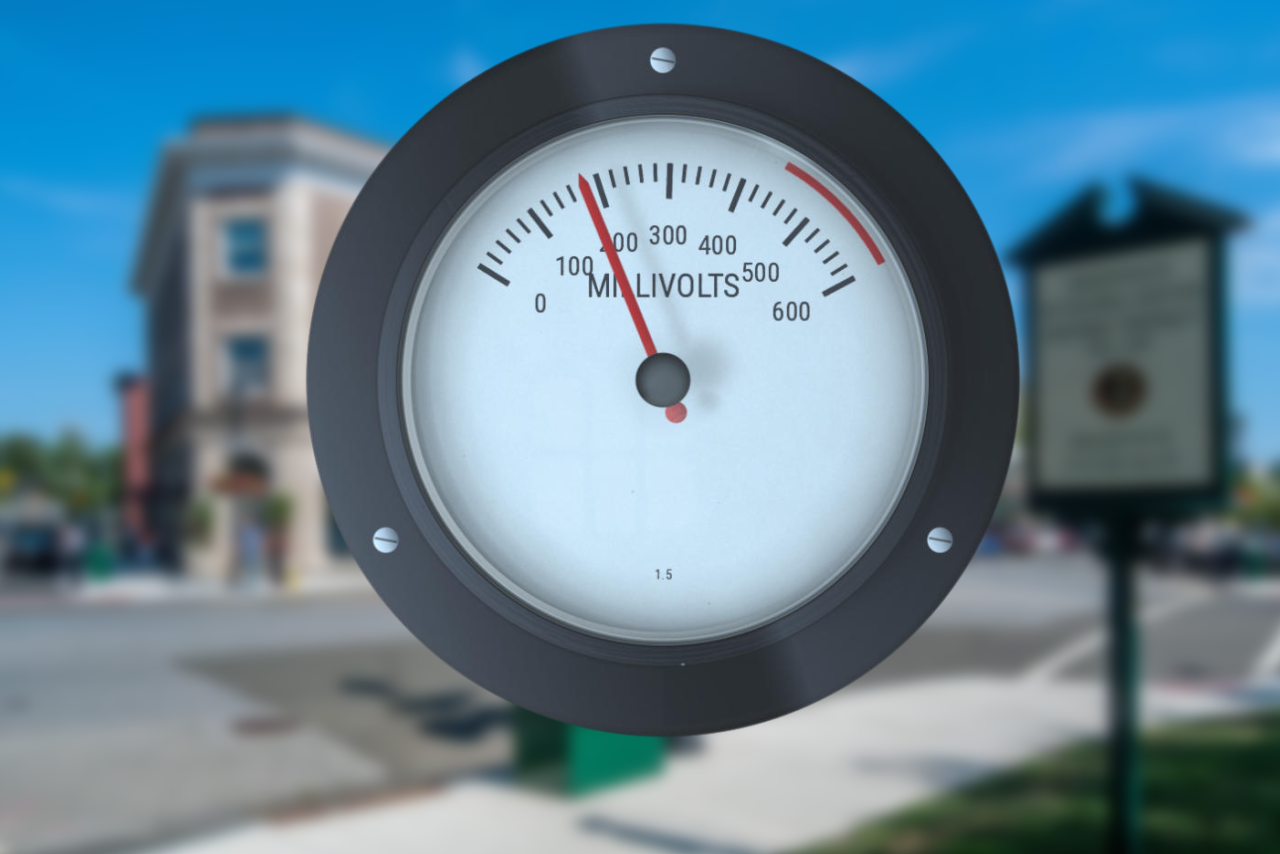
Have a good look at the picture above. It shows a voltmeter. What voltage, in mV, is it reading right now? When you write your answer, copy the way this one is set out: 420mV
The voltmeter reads 180mV
